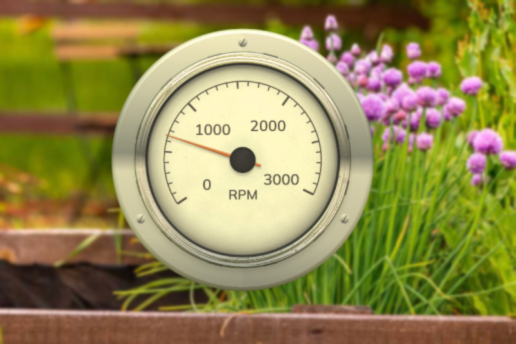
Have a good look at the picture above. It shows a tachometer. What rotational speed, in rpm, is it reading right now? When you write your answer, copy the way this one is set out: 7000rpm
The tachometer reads 650rpm
